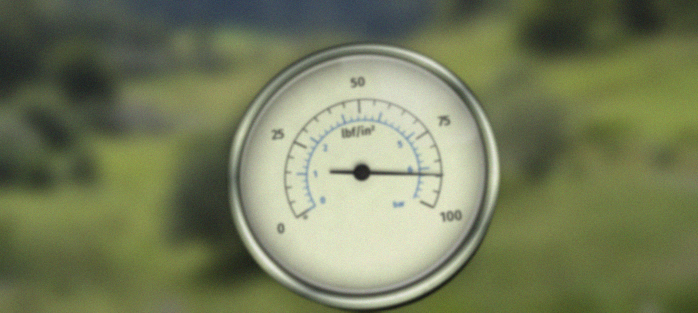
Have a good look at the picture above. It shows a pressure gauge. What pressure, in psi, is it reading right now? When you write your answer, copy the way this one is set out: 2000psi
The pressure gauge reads 90psi
